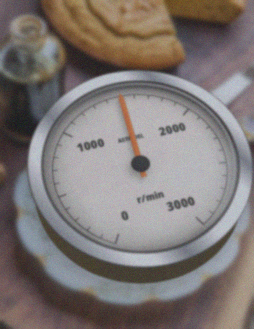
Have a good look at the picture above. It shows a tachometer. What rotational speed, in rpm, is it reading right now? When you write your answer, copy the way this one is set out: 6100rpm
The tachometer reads 1500rpm
